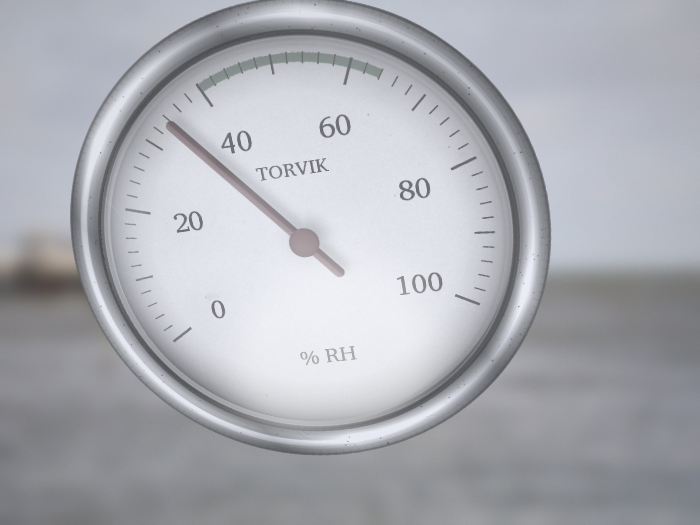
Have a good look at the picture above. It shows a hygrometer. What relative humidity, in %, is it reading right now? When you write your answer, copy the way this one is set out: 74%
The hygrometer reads 34%
